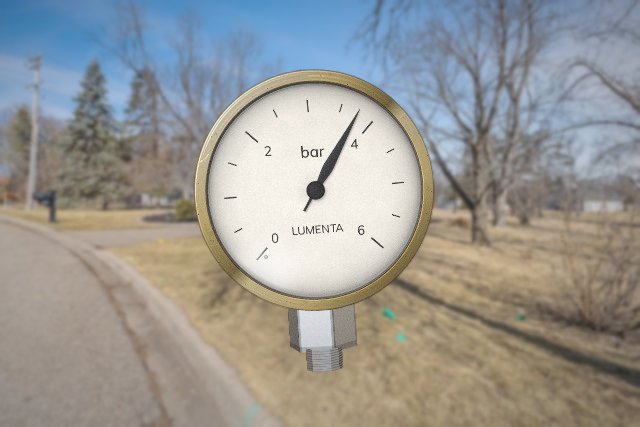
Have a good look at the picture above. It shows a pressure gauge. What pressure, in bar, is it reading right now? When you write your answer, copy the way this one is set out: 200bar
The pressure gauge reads 3.75bar
